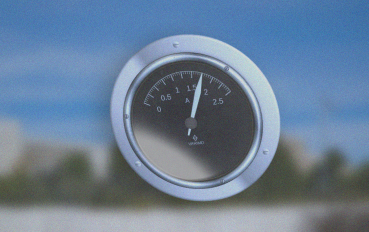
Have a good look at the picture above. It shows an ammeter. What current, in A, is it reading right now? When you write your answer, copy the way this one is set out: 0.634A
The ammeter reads 1.75A
